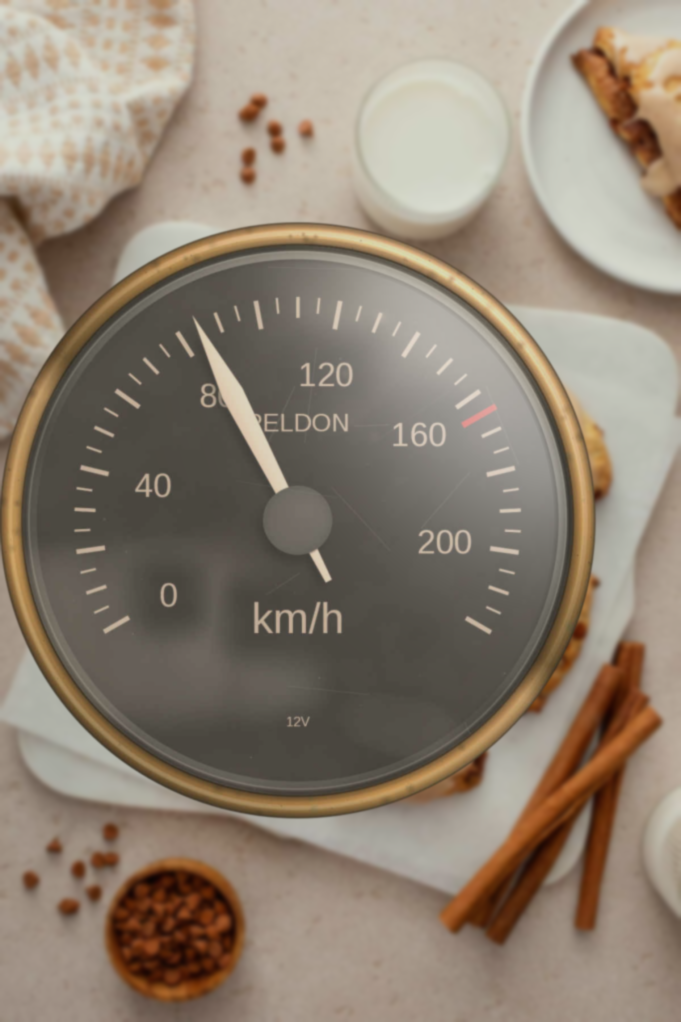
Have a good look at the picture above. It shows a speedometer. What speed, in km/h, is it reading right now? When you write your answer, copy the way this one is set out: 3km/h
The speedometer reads 85km/h
